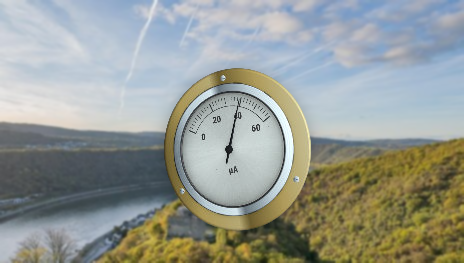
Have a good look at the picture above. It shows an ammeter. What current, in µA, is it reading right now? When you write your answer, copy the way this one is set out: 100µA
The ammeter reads 40µA
